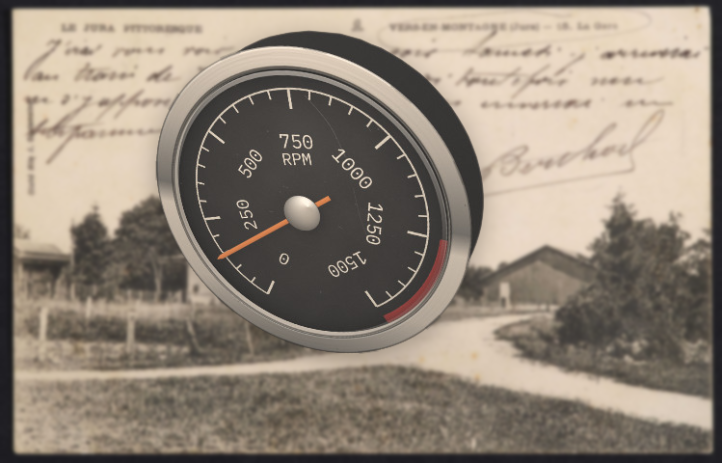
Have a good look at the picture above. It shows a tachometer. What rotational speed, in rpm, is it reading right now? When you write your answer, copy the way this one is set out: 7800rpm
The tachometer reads 150rpm
